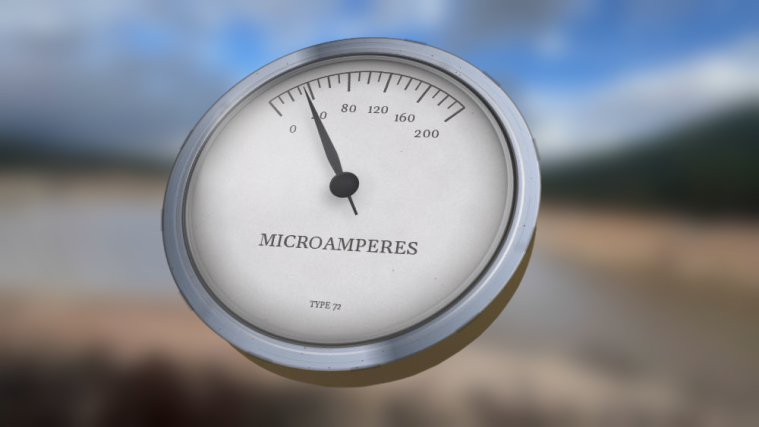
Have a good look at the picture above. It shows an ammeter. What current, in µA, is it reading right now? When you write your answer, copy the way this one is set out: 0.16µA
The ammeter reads 35µA
